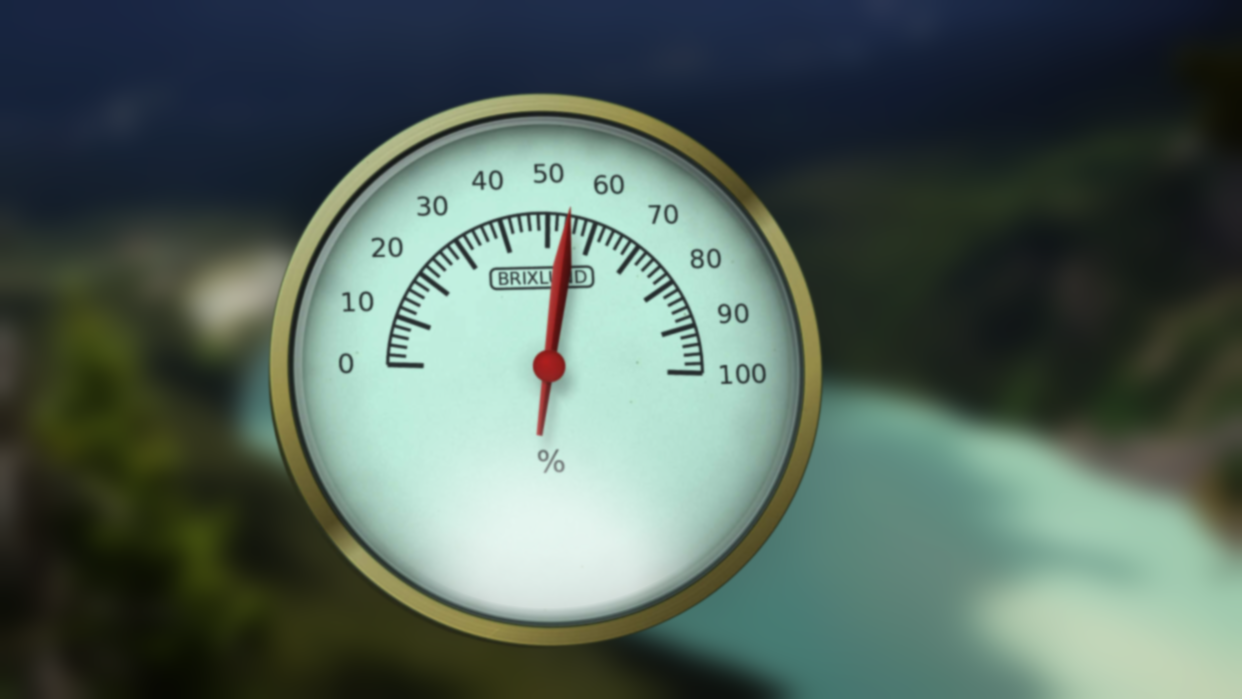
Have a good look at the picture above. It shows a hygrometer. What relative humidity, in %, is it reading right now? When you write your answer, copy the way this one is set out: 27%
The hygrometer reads 54%
